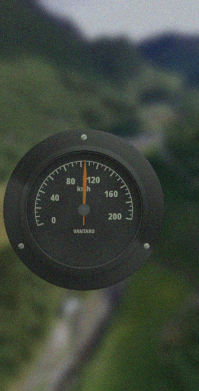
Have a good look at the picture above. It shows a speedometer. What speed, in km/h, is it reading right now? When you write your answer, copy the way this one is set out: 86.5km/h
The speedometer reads 105km/h
